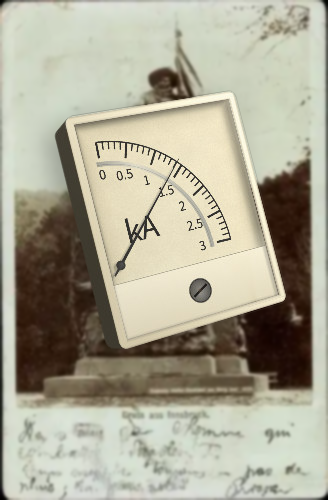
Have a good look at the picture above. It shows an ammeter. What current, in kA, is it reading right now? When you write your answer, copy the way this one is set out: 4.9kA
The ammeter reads 1.4kA
